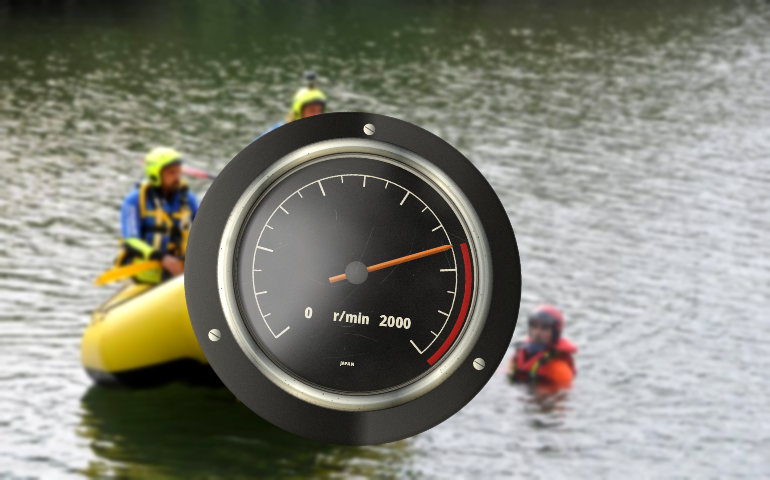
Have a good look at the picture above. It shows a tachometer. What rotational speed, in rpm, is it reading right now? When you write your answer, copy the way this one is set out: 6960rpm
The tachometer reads 1500rpm
